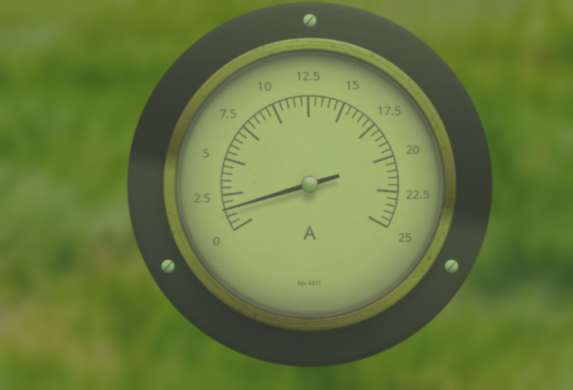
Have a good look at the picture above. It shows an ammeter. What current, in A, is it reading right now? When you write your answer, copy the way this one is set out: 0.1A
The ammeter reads 1.5A
